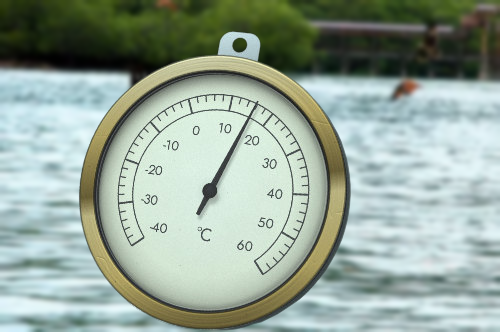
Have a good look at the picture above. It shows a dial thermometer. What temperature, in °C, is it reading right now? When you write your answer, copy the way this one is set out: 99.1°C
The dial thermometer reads 16°C
